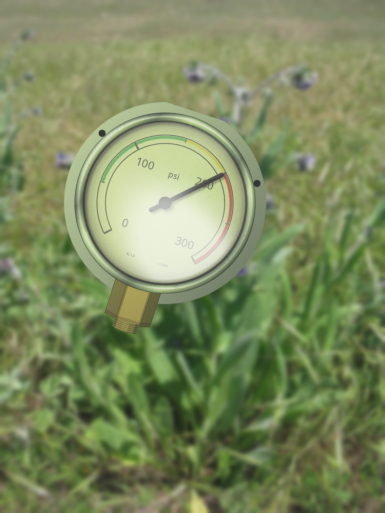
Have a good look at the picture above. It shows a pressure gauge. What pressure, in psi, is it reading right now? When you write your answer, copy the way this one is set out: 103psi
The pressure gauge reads 200psi
